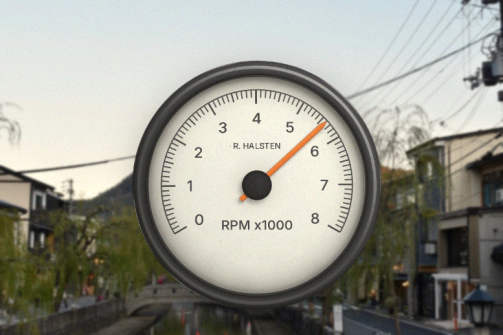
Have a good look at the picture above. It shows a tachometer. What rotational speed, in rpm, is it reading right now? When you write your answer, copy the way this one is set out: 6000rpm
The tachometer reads 5600rpm
